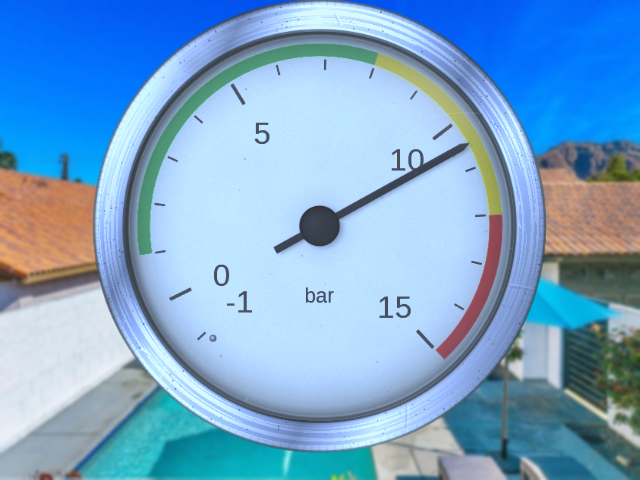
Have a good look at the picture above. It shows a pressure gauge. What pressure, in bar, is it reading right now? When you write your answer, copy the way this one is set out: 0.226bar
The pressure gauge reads 10.5bar
